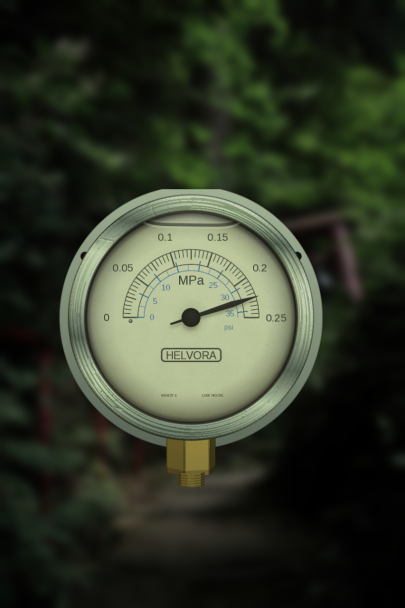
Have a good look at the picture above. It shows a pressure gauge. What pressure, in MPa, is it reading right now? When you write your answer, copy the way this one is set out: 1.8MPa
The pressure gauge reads 0.225MPa
